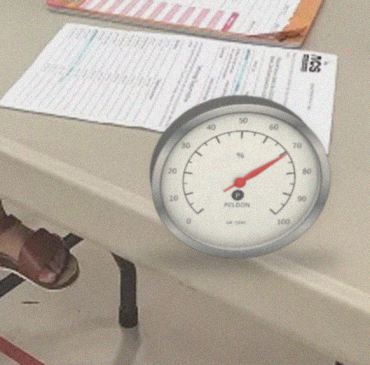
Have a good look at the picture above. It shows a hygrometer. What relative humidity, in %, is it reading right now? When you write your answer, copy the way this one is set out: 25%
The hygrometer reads 70%
